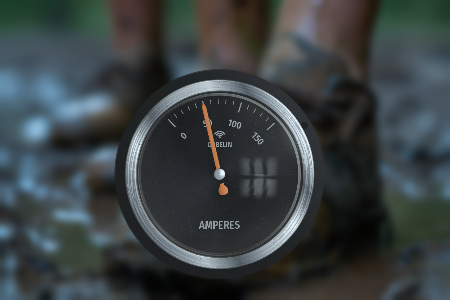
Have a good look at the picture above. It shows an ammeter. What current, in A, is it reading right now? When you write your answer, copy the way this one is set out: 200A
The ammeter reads 50A
